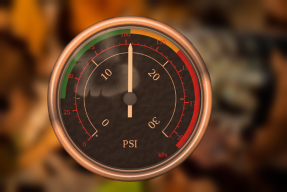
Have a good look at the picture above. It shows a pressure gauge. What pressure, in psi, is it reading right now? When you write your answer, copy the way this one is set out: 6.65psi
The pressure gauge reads 15psi
